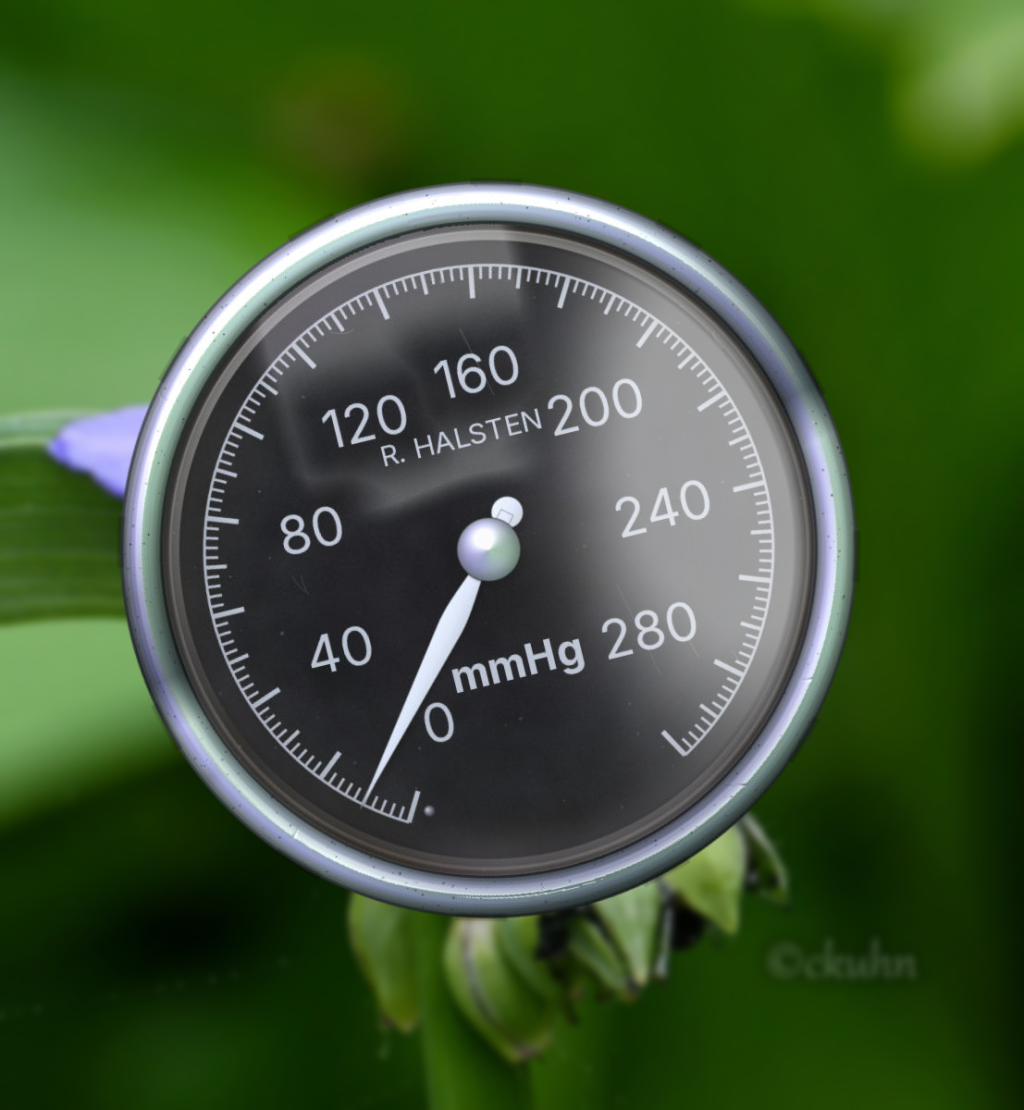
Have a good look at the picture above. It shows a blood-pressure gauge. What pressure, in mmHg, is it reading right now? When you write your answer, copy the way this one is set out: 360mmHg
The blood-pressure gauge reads 10mmHg
